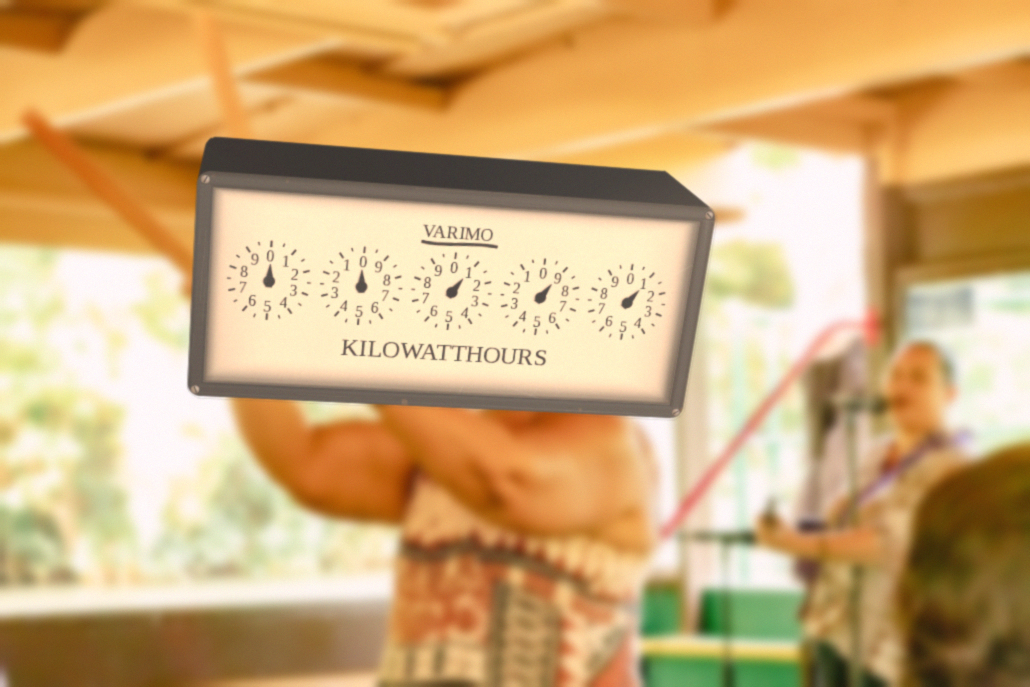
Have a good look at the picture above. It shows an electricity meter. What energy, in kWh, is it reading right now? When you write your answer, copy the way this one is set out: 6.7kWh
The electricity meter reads 91kWh
